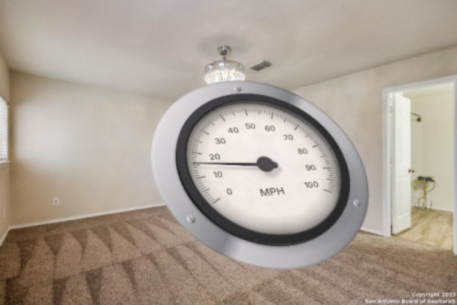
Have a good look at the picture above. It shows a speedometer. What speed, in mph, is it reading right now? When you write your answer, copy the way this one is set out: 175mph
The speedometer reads 15mph
